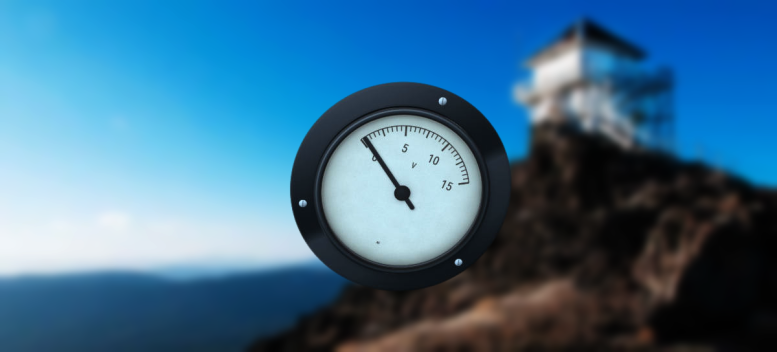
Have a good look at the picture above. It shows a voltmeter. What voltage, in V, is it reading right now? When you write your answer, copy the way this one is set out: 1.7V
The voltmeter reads 0.5V
